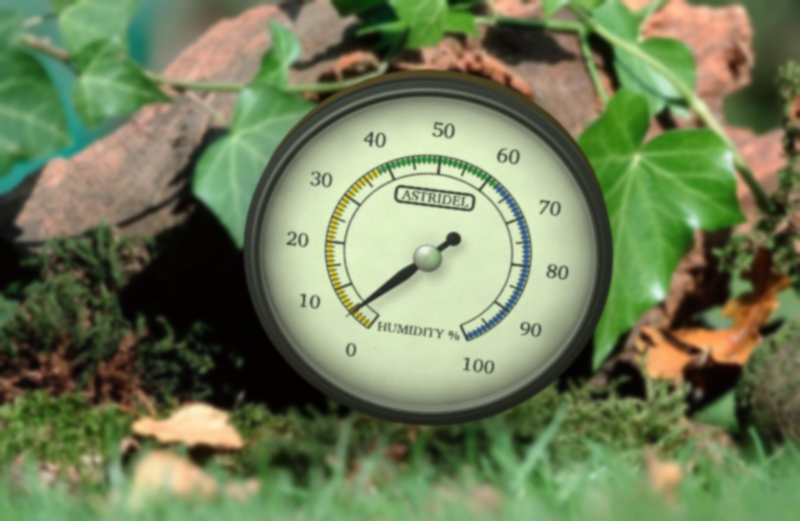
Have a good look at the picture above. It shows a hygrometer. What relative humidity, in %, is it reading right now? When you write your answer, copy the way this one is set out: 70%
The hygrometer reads 5%
